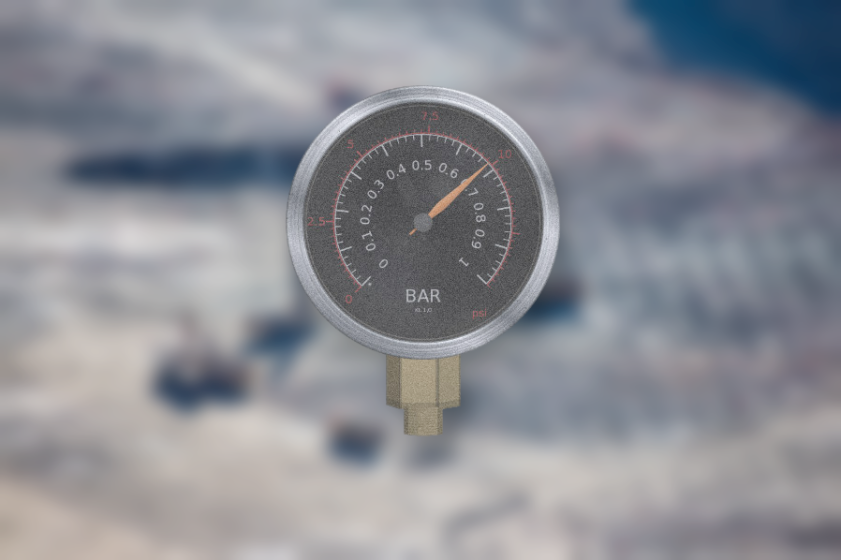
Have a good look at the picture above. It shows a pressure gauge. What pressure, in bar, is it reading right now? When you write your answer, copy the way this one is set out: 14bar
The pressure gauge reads 0.68bar
